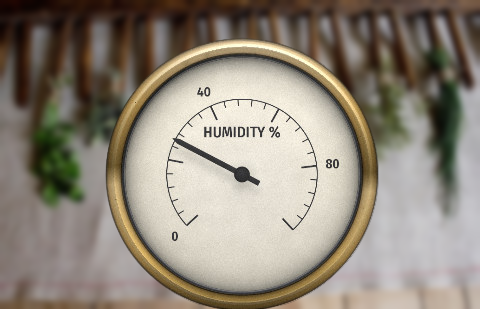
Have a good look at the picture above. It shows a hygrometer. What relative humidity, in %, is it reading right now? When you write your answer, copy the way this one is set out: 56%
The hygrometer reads 26%
